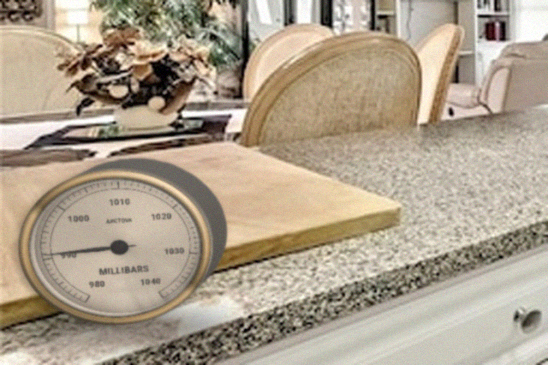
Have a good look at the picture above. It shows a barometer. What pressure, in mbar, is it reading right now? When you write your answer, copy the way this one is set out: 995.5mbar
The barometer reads 991mbar
